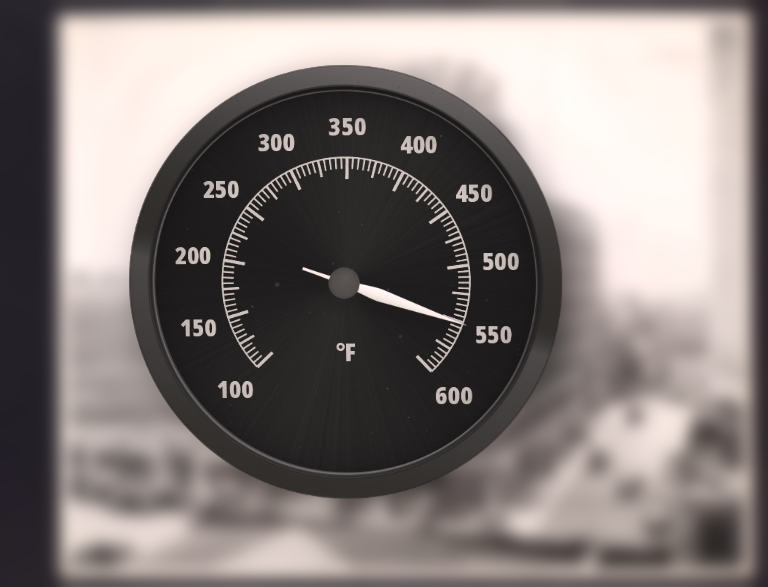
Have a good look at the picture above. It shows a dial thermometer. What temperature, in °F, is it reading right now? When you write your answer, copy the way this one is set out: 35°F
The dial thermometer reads 550°F
